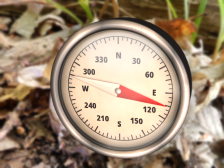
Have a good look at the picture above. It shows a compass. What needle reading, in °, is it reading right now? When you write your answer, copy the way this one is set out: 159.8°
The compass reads 105°
